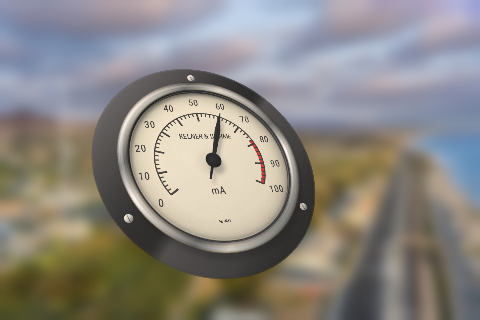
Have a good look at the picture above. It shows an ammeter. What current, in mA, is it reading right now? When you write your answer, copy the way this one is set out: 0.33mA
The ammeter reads 60mA
